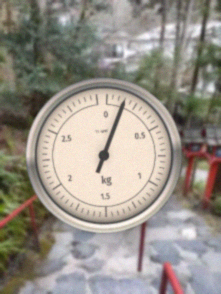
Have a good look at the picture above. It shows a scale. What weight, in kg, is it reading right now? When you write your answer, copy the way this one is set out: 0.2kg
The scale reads 0.15kg
